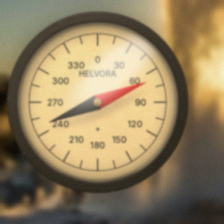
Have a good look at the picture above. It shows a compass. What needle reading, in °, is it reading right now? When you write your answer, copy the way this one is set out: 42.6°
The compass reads 67.5°
